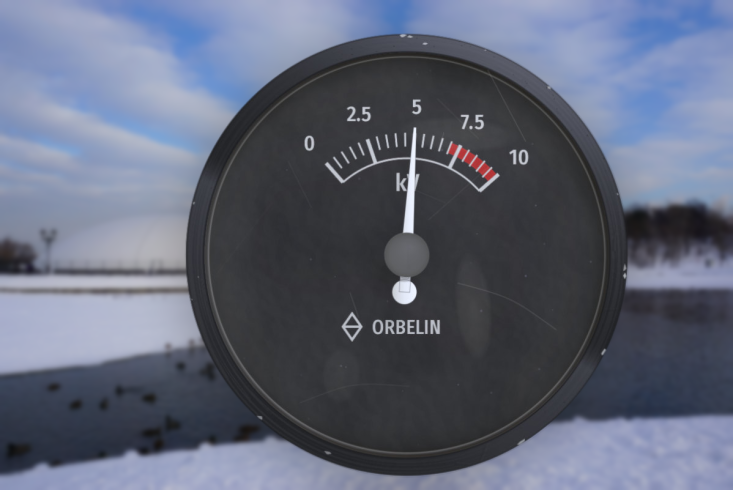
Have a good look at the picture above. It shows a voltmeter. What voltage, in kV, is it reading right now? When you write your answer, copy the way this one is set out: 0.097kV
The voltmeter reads 5kV
